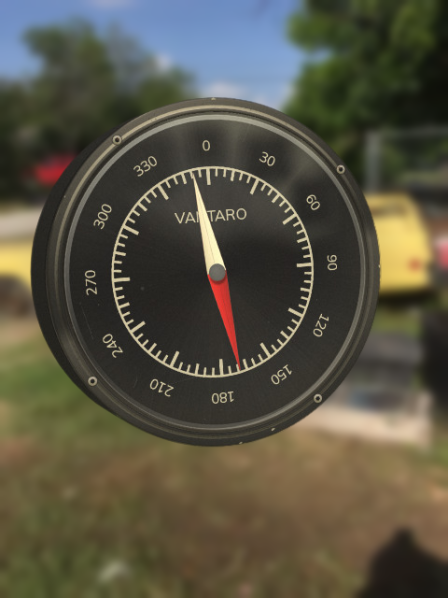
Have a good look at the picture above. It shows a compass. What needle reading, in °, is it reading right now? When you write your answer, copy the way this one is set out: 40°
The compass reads 170°
